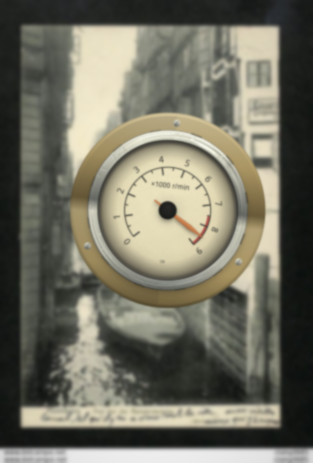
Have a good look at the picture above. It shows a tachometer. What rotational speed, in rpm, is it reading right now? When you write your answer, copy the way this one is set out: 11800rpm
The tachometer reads 8500rpm
